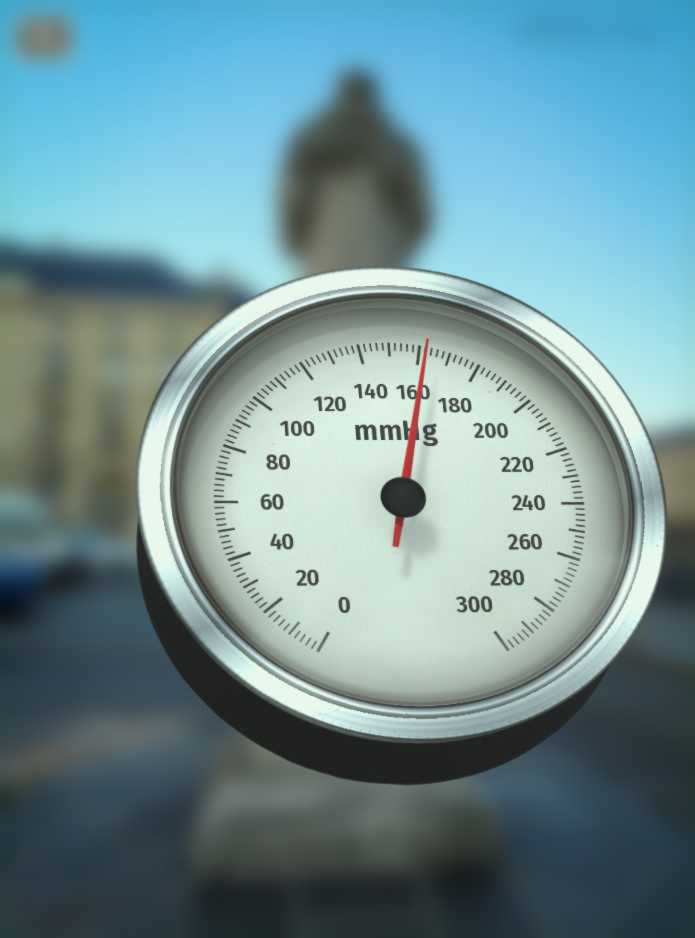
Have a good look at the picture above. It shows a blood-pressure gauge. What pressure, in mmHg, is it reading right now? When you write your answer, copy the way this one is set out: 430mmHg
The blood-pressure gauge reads 162mmHg
